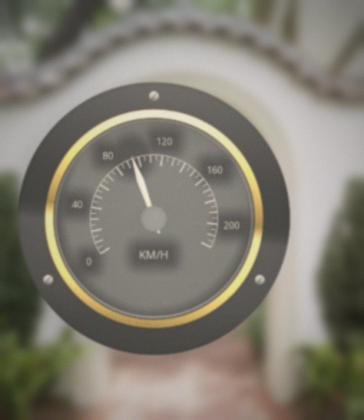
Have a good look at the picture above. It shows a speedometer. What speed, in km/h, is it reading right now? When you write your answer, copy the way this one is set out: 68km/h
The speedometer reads 95km/h
